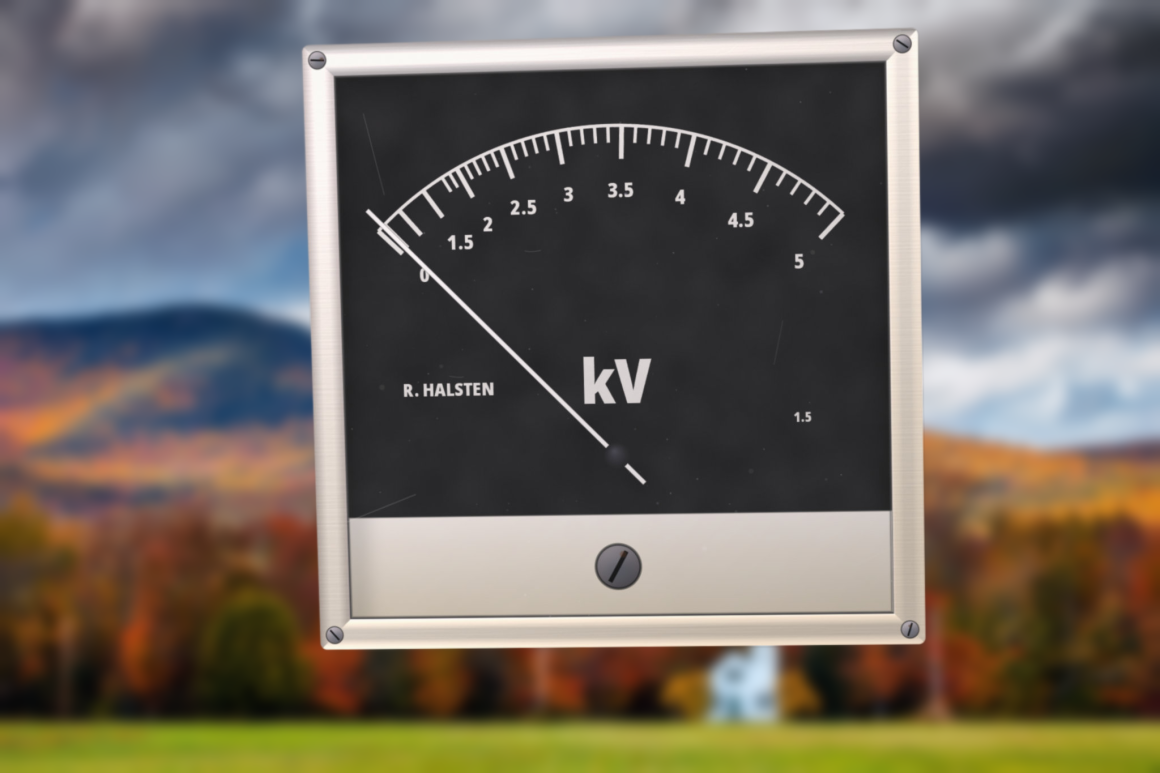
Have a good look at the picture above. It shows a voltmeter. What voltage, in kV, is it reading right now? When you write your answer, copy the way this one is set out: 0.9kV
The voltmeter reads 0.5kV
